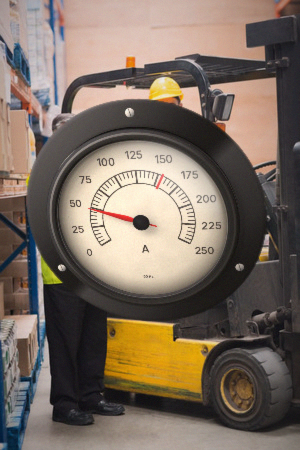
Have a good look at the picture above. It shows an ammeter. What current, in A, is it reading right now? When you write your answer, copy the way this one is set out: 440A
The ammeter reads 50A
